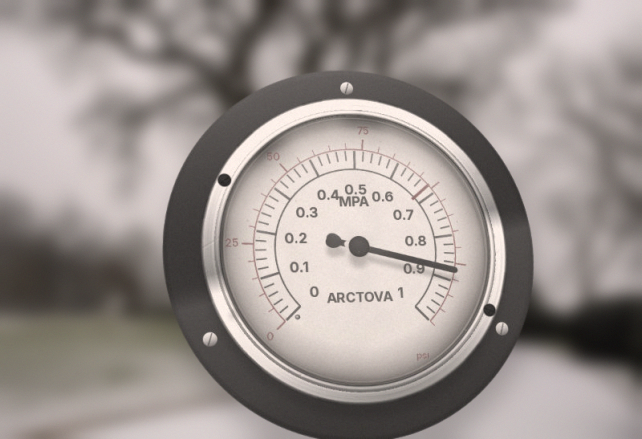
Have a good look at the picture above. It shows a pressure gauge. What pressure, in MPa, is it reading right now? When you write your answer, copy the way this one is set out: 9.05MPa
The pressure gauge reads 0.88MPa
